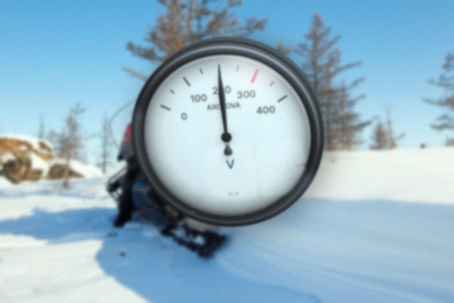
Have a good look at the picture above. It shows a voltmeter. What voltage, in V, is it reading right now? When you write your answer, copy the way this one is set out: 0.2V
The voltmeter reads 200V
